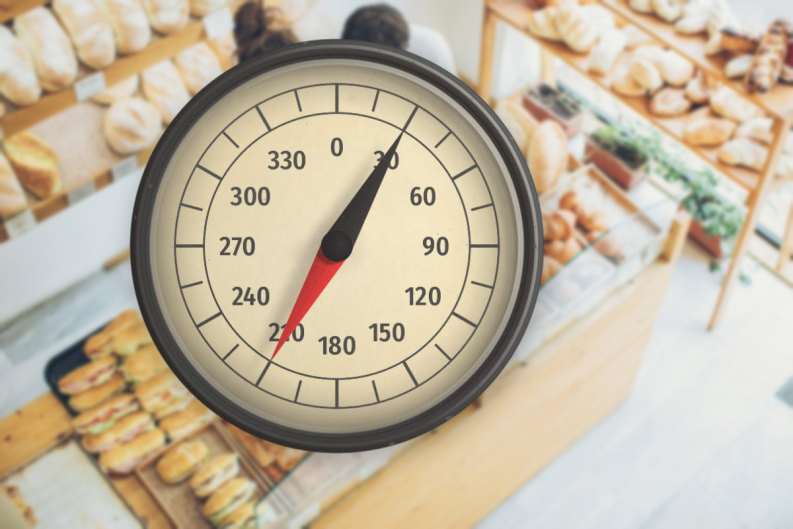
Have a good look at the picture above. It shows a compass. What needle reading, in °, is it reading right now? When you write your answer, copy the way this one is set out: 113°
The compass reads 210°
